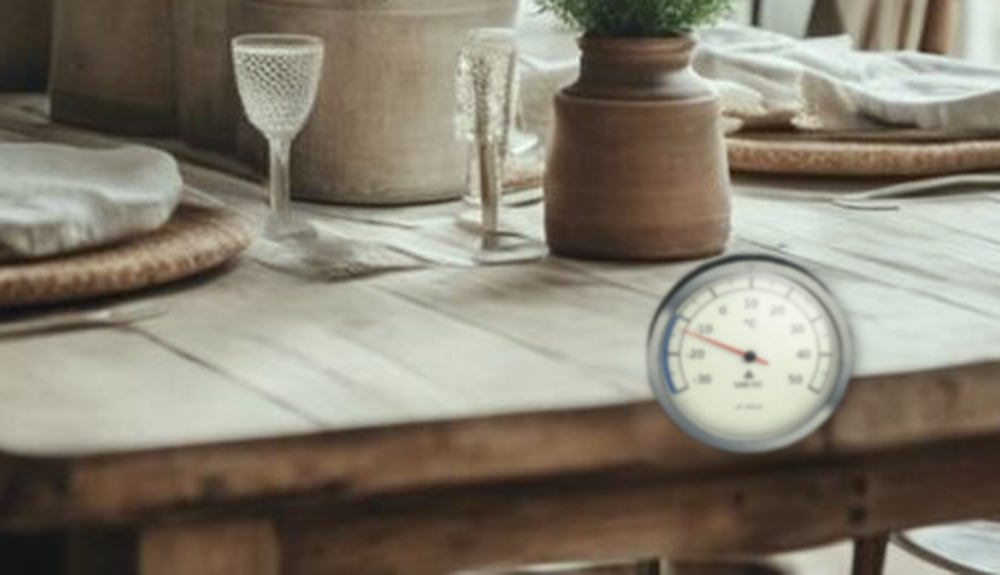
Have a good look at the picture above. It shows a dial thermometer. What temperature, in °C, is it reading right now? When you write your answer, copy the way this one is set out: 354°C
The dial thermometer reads -12.5°C
